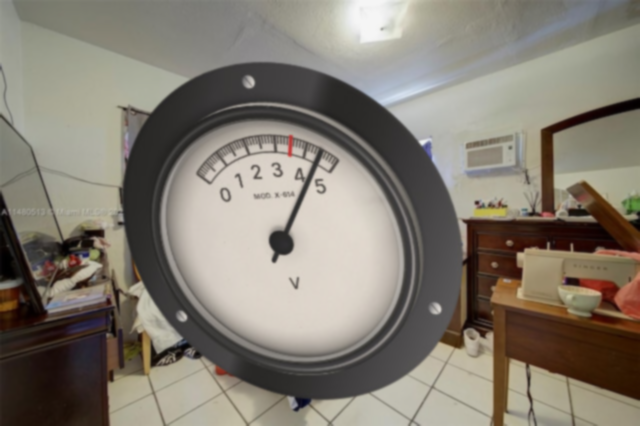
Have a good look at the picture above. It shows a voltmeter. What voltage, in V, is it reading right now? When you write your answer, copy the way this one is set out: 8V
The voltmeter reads 4.5V
